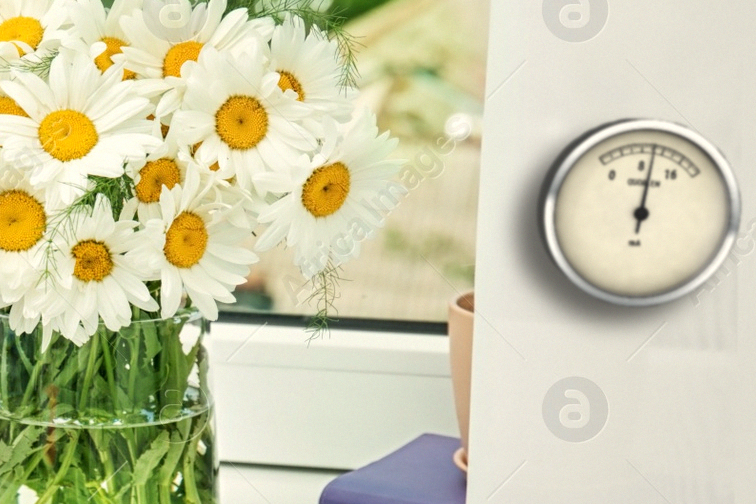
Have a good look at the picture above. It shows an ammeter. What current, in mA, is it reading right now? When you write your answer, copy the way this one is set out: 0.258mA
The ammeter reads 10mA
